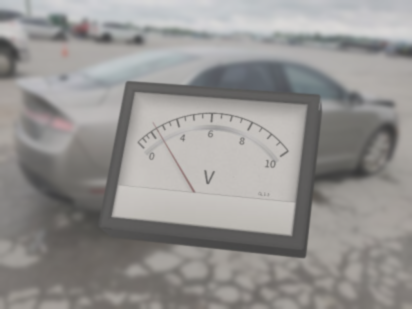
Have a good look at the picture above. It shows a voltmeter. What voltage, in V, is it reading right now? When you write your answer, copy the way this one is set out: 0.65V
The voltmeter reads 2.5V
